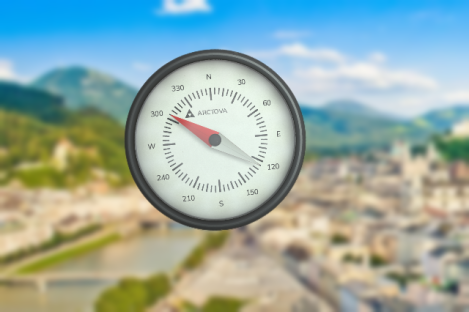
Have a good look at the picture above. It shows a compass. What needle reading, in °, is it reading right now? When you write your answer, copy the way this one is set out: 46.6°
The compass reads 305°
